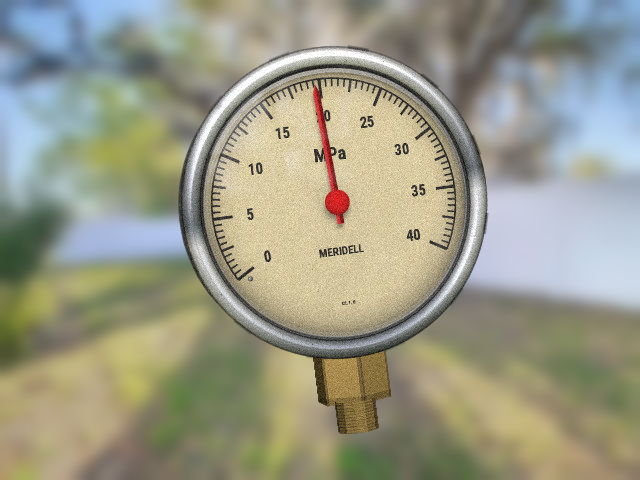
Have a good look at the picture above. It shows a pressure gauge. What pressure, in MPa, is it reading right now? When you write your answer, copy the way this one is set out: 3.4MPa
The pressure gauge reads 19.5MPa
